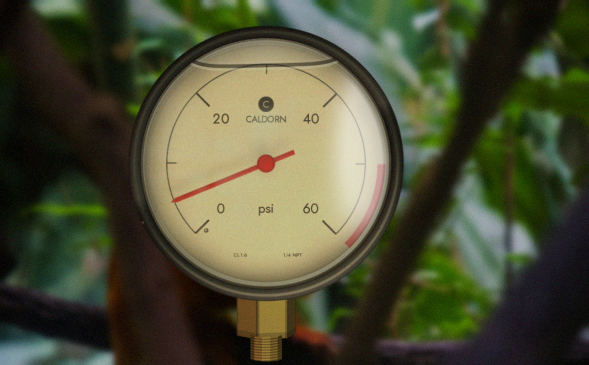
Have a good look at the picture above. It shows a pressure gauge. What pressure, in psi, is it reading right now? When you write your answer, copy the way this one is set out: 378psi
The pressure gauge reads 5psi
